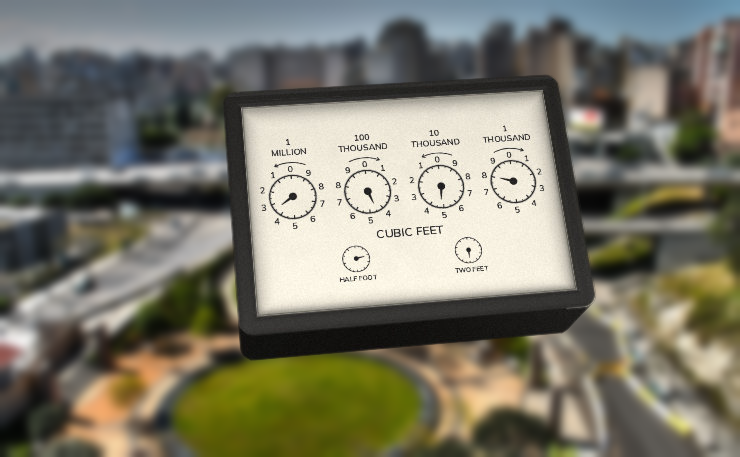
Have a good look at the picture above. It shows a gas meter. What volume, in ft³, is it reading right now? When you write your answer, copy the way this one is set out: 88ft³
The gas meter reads 344800ft³
